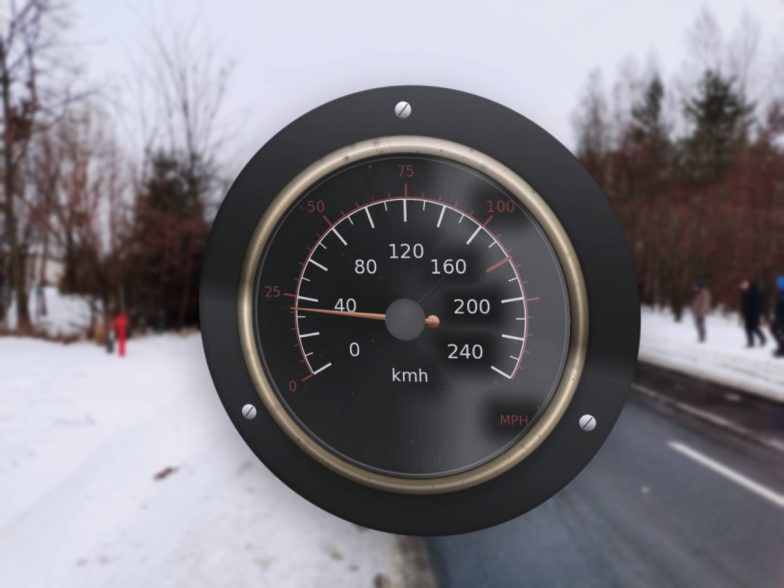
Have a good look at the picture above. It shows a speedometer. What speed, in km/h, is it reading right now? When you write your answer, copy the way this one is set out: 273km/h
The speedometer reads 35km/h
